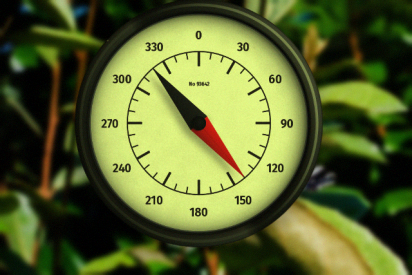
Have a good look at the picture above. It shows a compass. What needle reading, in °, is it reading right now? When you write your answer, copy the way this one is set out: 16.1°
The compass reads 140°
